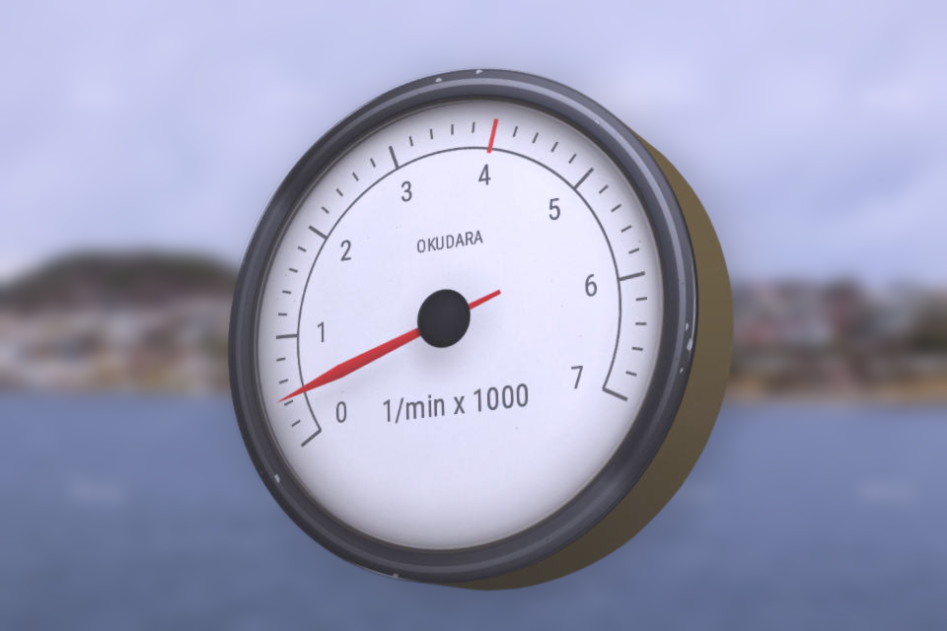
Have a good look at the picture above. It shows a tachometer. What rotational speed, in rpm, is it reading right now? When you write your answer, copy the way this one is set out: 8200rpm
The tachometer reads 400rpm
